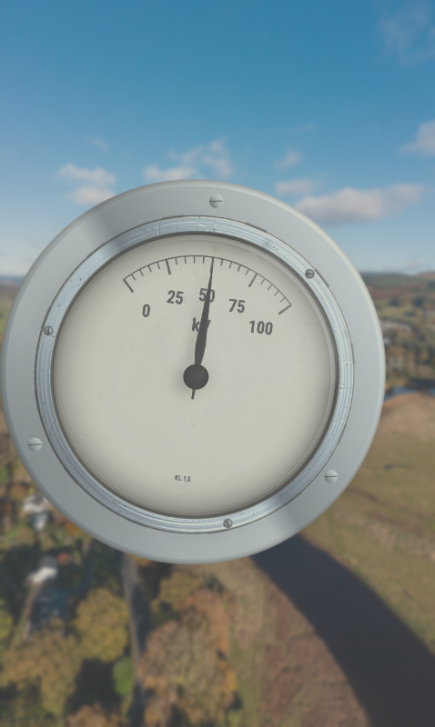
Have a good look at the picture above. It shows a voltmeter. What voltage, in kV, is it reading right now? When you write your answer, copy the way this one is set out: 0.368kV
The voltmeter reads 50kV
